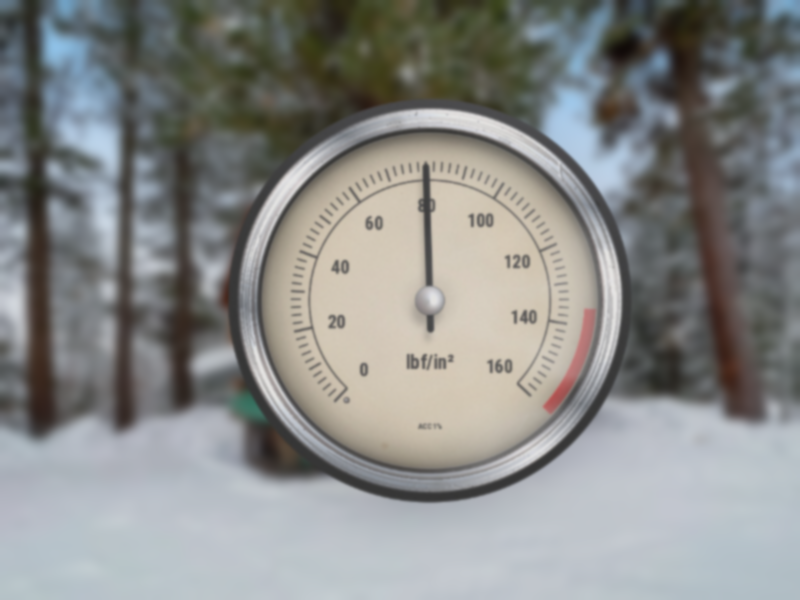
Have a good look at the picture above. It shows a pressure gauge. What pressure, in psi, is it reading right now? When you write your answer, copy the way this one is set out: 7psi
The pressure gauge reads 80psi
